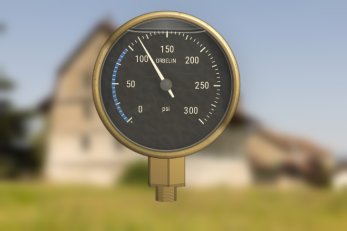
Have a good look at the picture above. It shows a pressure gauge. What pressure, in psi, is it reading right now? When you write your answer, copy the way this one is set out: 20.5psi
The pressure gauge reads 115psi
